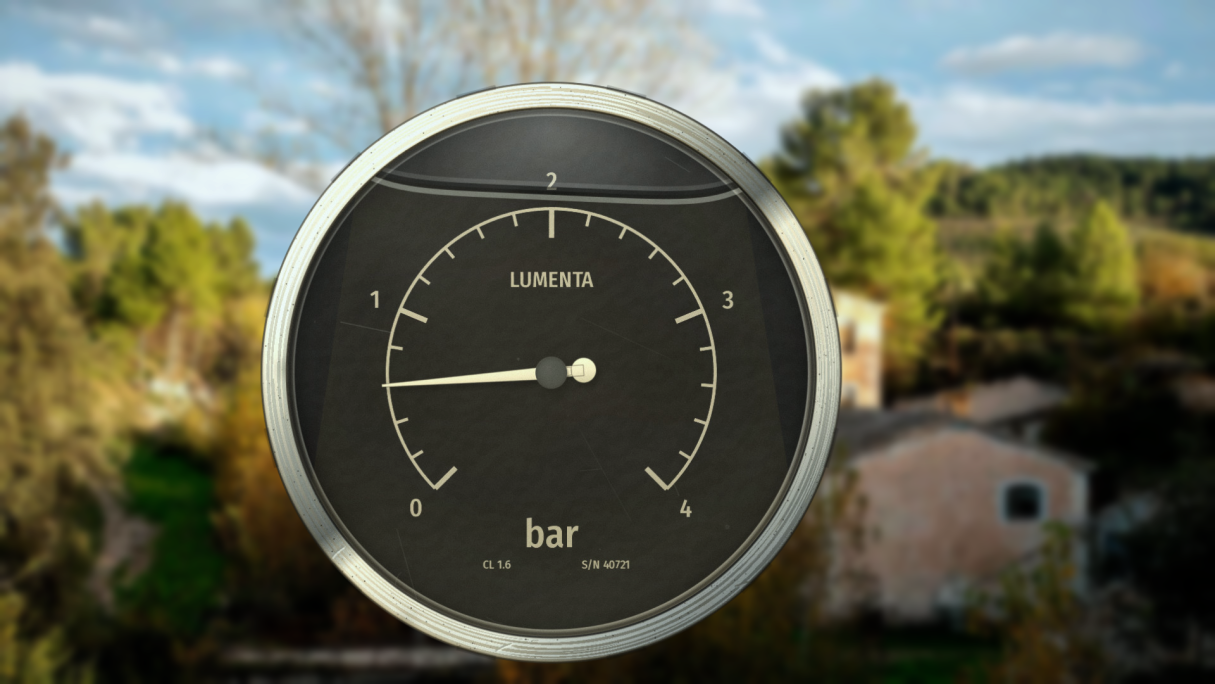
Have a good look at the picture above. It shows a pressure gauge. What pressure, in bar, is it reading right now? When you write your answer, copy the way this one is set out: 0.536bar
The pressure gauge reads 0.6bar
